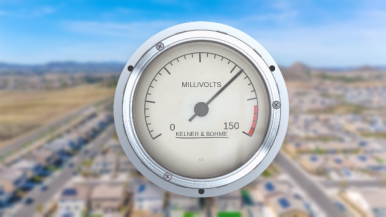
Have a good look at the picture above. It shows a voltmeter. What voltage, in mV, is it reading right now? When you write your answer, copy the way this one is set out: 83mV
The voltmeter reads 105mV
